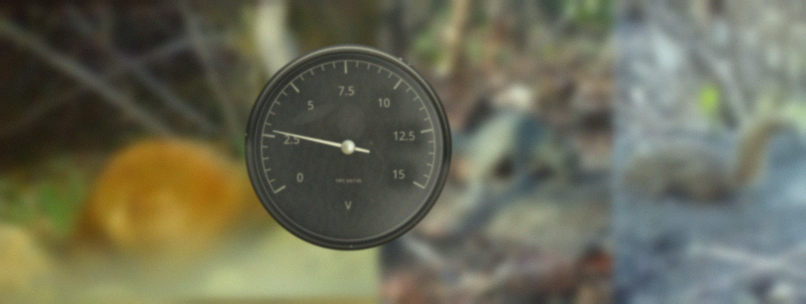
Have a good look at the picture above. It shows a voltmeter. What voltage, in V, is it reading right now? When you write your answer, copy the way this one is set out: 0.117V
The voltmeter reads 2.75V
